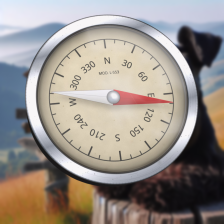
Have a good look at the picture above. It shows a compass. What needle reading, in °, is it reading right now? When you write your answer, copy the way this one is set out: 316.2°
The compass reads 100°
